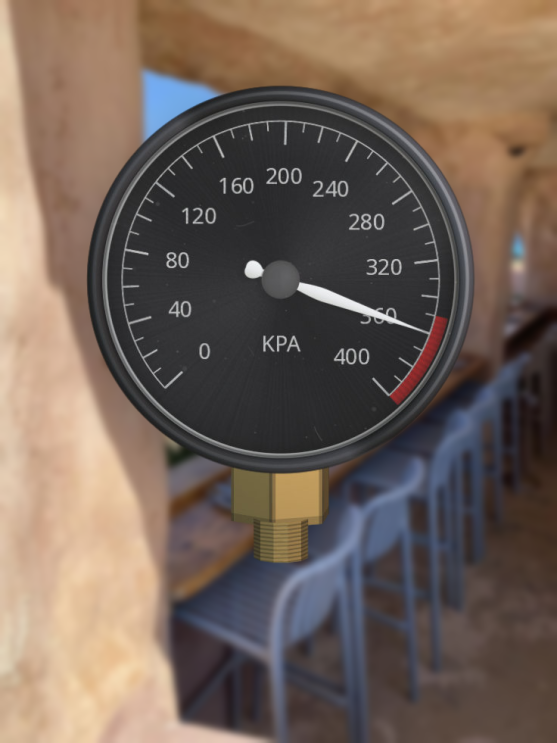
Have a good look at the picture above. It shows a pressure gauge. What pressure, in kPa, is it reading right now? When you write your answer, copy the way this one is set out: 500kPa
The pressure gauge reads 360kPa
